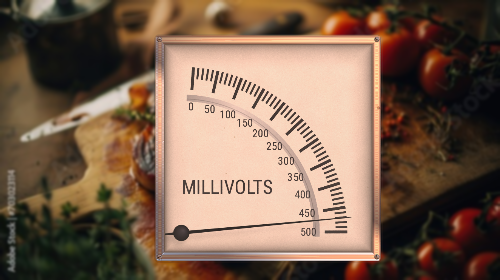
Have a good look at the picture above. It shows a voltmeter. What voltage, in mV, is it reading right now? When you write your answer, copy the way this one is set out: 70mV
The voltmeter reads 470mV
